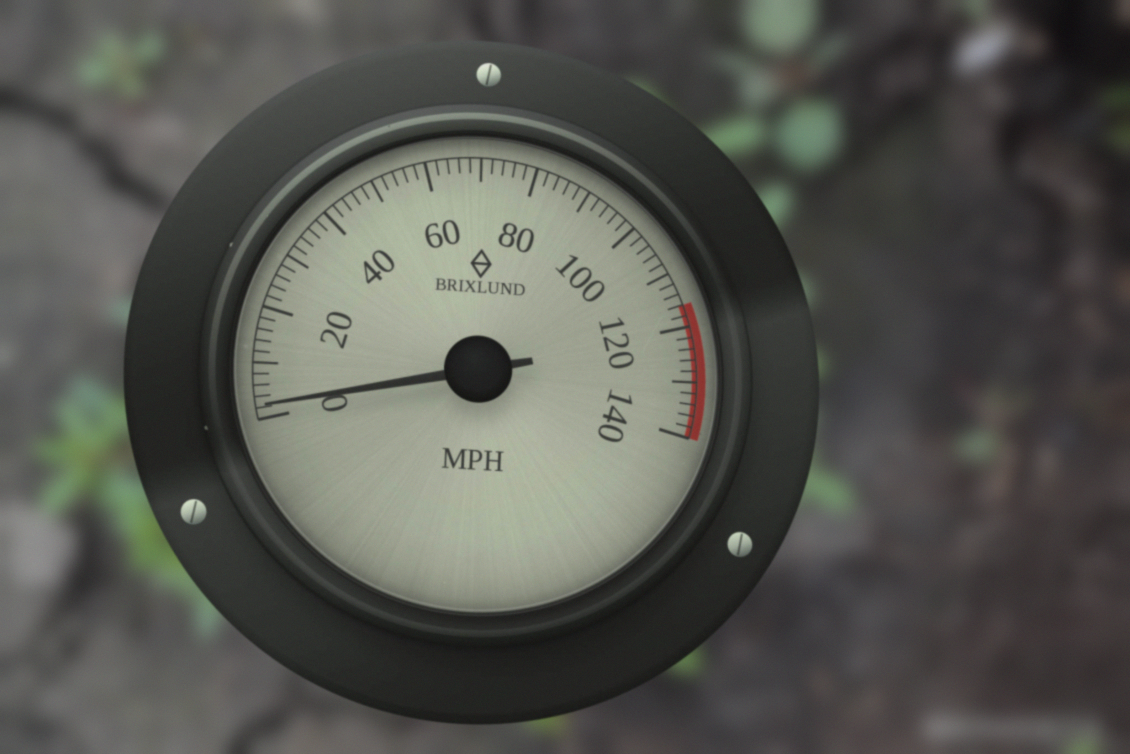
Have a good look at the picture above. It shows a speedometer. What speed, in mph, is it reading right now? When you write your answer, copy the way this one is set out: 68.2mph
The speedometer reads 2mph
